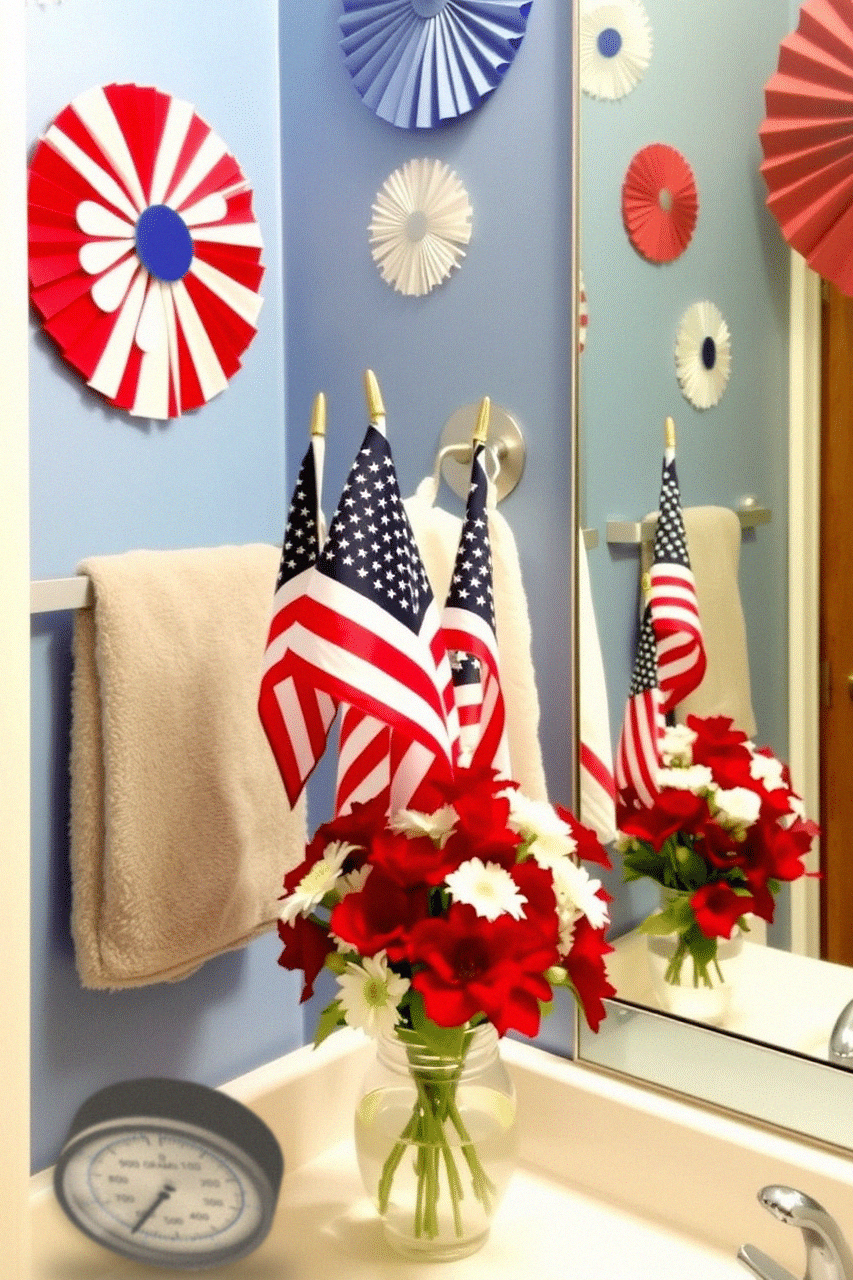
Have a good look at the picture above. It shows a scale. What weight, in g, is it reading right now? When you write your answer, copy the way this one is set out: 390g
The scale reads 600g
